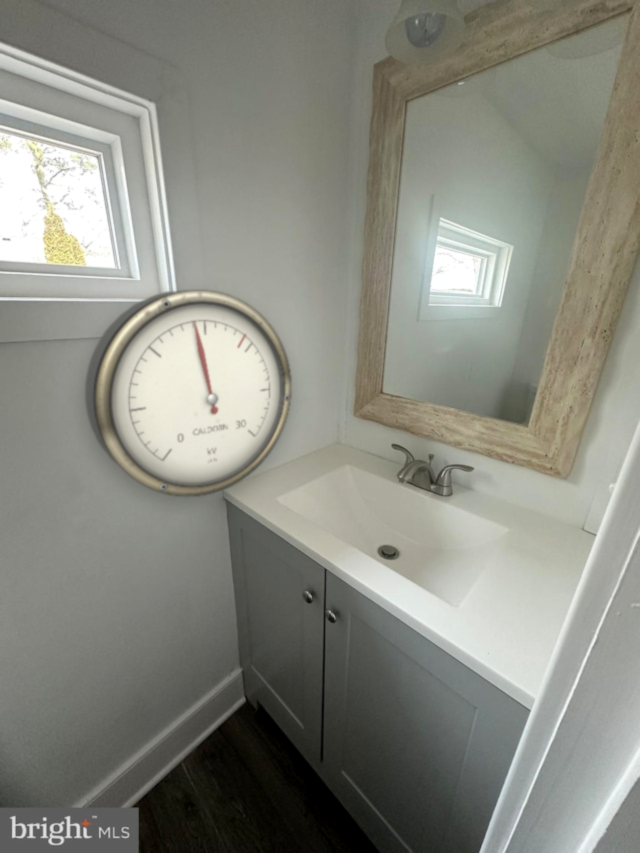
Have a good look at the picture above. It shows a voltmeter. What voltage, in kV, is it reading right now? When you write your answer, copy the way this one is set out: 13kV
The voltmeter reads 14kV
